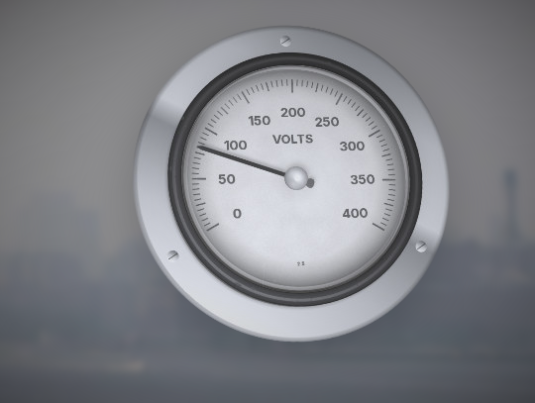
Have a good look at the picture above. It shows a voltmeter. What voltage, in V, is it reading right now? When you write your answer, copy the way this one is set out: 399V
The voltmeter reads 80V
